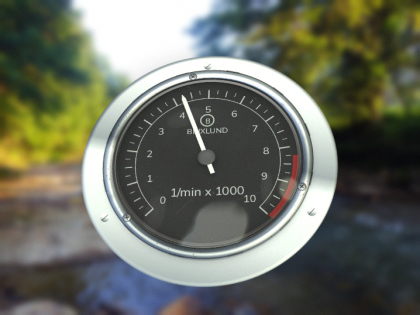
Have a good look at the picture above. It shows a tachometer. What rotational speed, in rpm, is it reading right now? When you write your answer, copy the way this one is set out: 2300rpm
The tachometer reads 4250rpm
